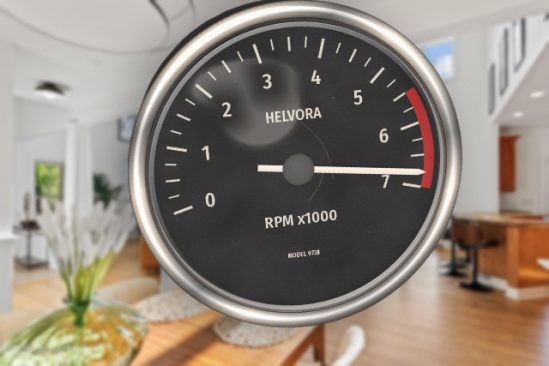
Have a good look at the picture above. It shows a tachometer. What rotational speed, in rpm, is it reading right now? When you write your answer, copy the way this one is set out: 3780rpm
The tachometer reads 6750rpm
